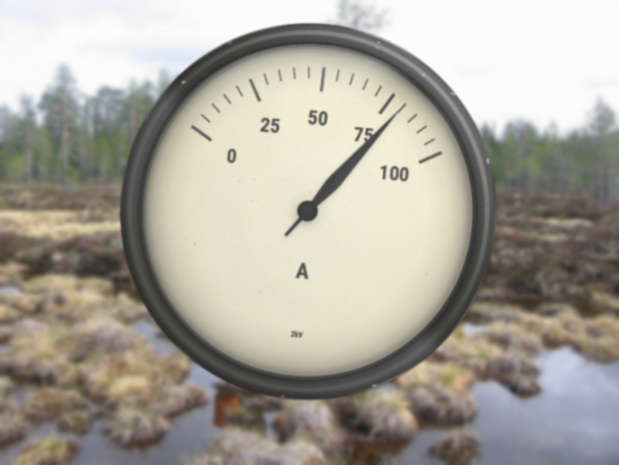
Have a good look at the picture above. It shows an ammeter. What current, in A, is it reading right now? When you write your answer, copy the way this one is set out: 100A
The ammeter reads 80A
